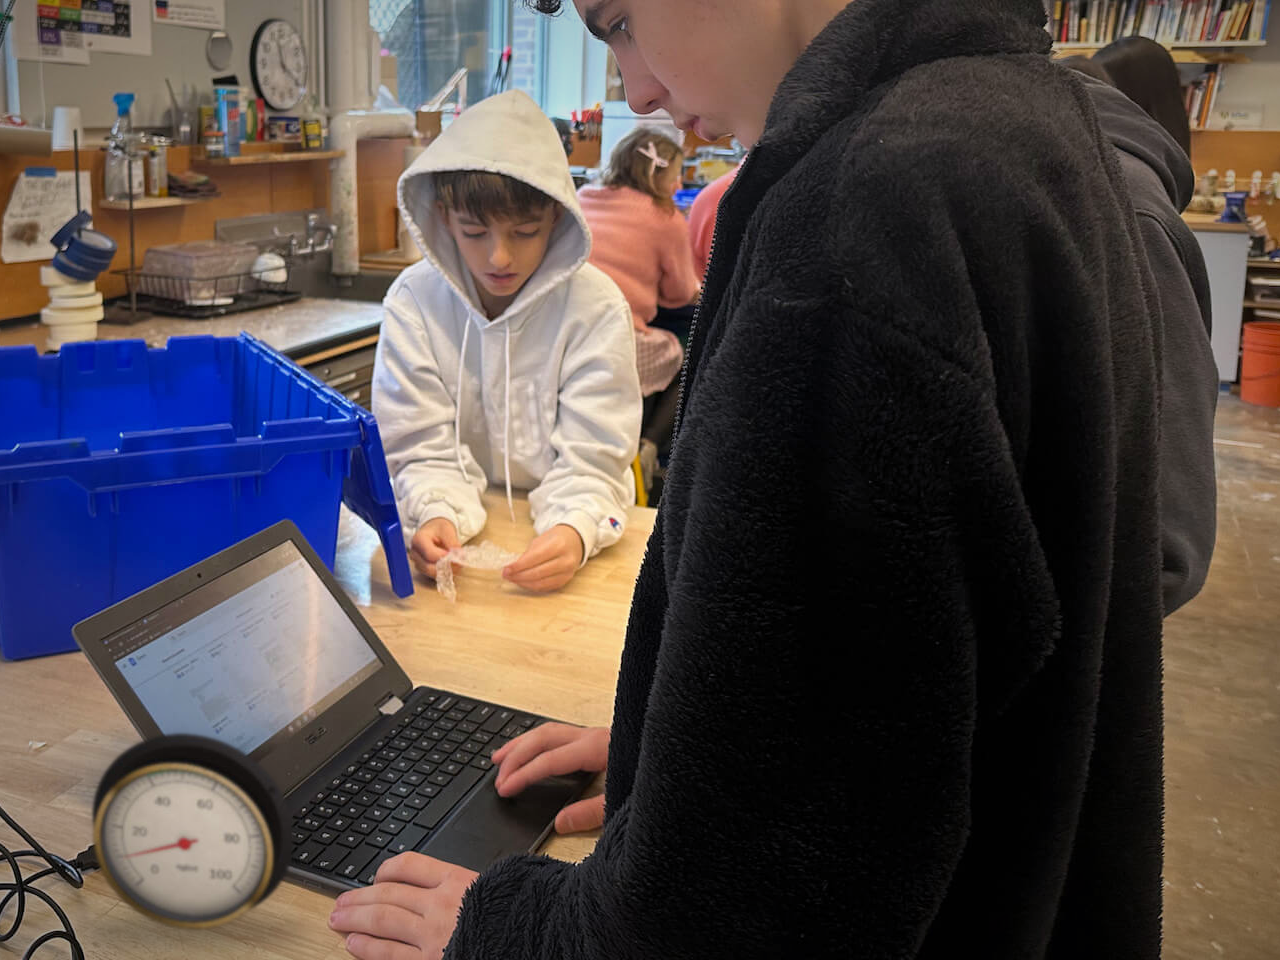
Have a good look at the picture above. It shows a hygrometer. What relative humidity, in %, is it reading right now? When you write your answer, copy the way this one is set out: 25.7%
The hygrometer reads 10%
